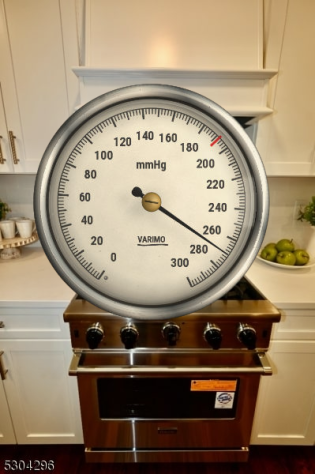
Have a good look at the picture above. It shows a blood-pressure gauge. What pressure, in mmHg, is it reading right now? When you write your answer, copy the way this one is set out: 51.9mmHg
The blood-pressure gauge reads 270mmHg
